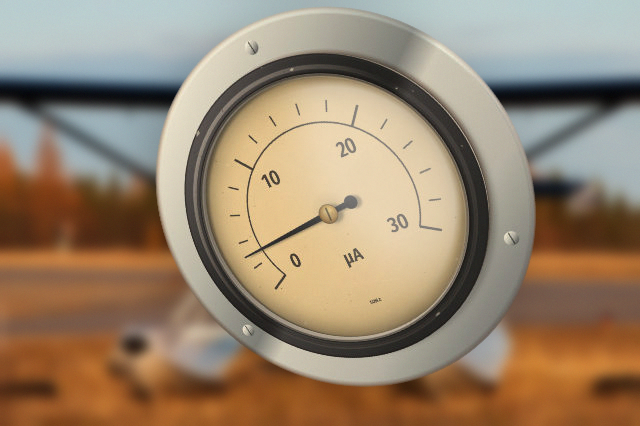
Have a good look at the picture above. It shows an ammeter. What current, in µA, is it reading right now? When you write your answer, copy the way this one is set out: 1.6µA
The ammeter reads 3µA
